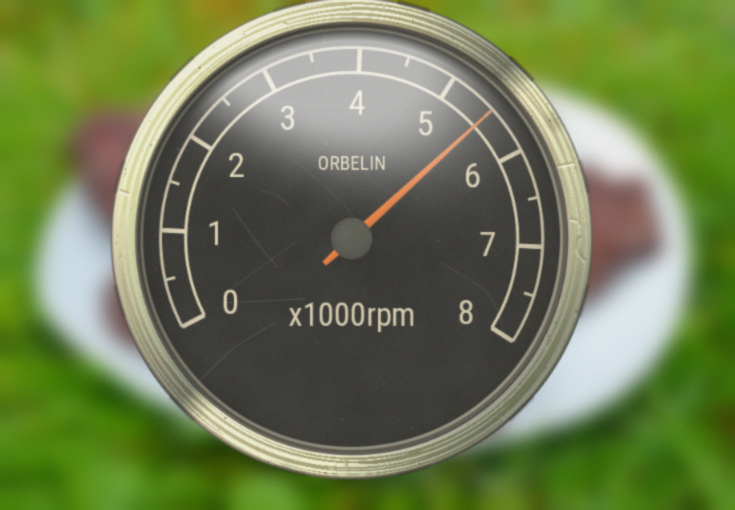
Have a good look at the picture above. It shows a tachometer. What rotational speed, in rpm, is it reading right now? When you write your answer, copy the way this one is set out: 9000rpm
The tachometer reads 5500rpm
